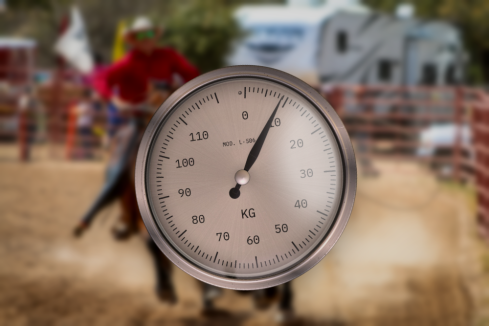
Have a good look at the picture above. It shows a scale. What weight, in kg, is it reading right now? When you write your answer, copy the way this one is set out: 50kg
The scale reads 9kg
